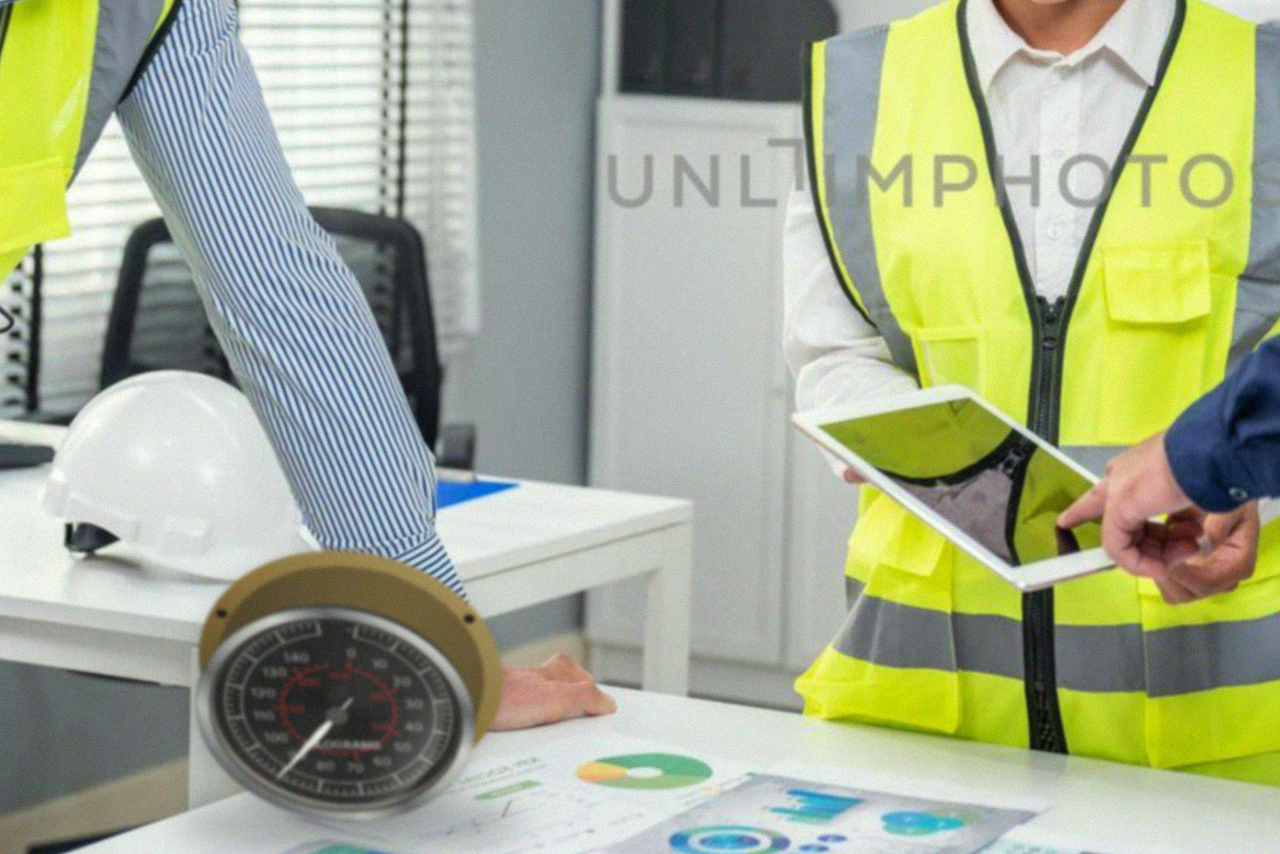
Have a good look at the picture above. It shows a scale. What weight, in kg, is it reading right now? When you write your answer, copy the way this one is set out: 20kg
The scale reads 90kg
